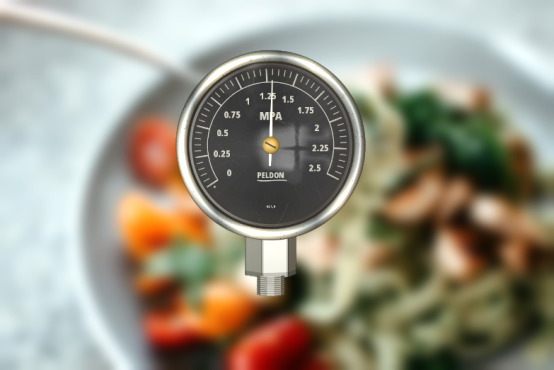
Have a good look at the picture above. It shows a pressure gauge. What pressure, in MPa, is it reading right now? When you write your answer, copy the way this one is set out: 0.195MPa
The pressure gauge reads 1.3MPa
